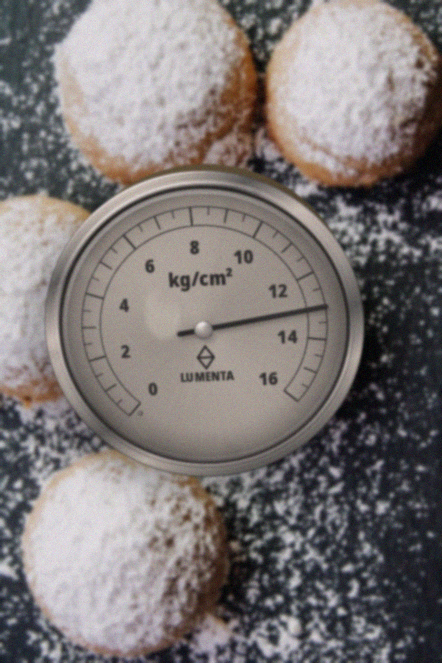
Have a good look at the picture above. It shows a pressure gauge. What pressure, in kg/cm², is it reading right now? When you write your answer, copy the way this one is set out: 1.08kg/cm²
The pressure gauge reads 13kg/cm²
